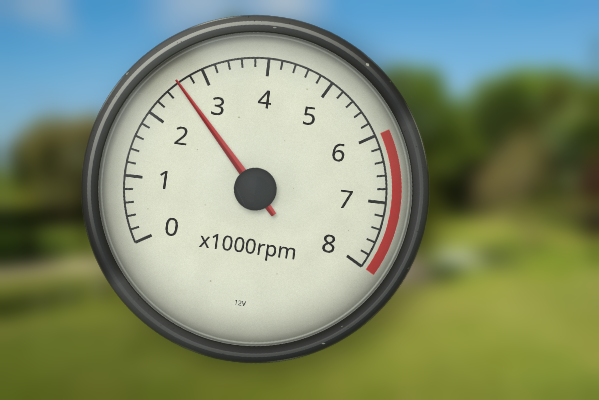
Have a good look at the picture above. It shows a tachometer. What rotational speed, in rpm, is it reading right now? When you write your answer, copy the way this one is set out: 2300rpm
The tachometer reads 2600rpm
